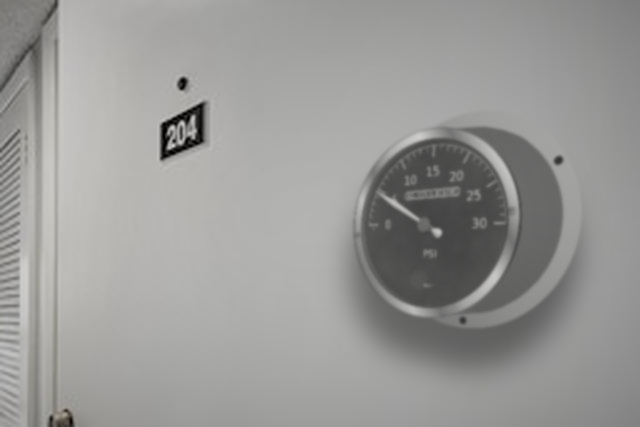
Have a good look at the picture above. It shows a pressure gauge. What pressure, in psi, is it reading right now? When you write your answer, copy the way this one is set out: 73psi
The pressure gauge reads 5psi
